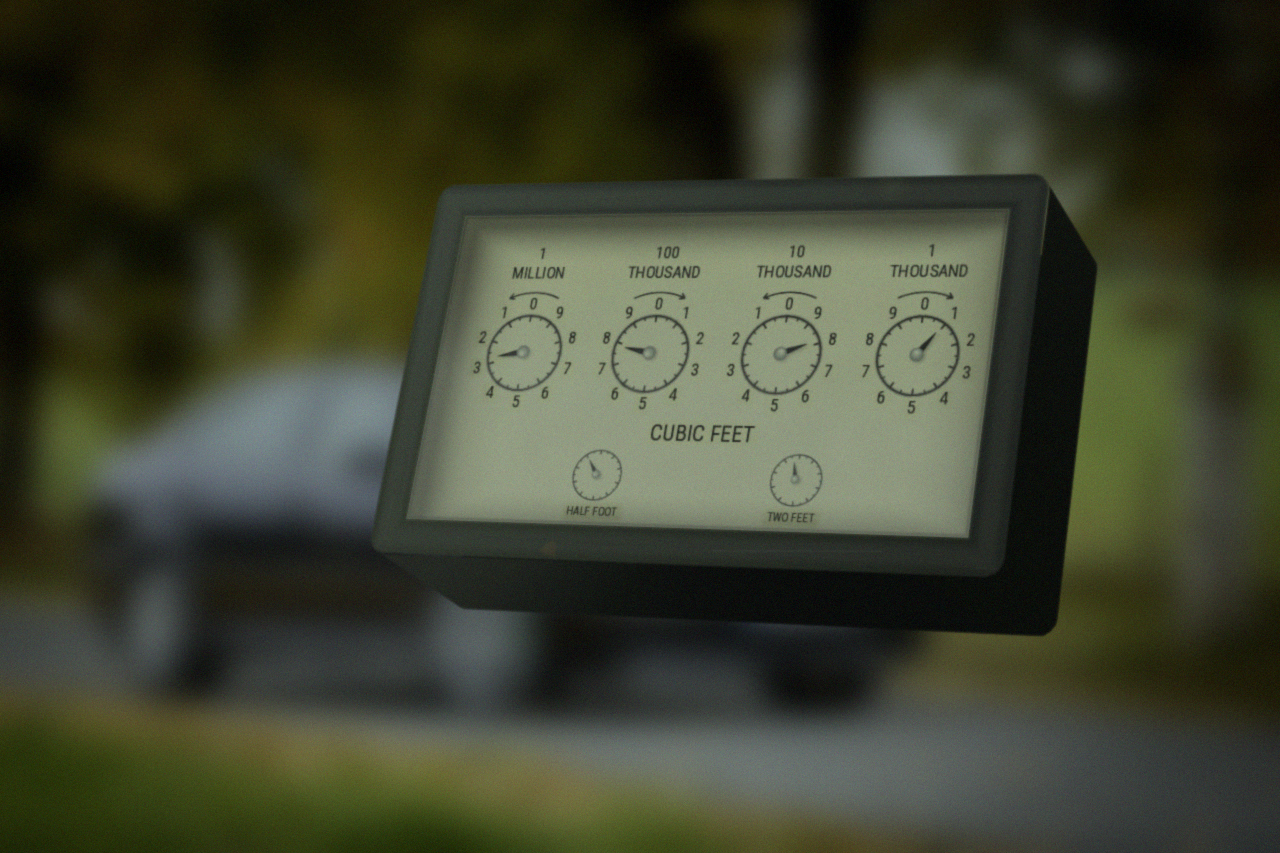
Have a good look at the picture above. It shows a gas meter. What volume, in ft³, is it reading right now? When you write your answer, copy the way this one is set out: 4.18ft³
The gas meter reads 278100ft³
